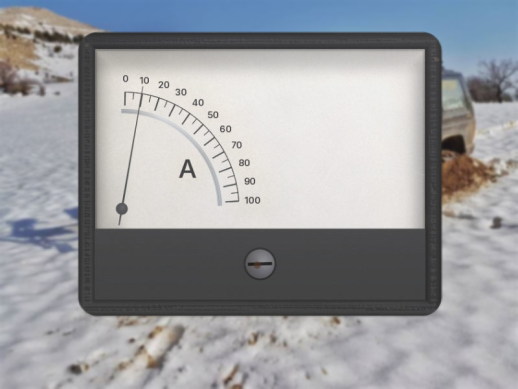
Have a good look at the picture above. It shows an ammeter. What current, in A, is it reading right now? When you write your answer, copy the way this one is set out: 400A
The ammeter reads 10A
